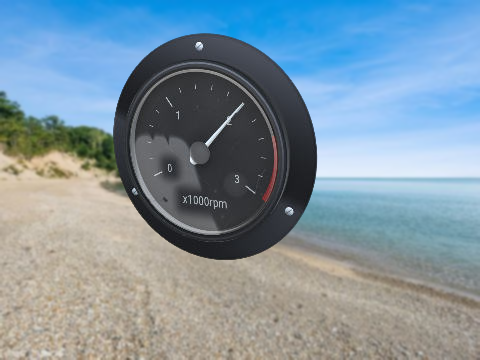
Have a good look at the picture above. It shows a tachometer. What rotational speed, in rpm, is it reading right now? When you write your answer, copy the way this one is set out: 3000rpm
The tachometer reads 2000rpm
